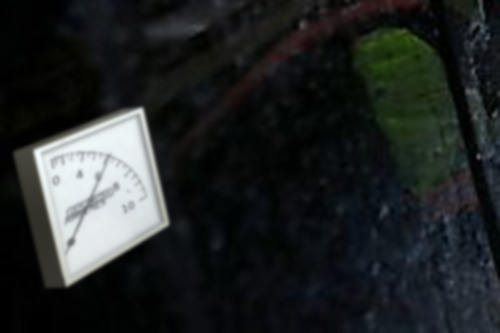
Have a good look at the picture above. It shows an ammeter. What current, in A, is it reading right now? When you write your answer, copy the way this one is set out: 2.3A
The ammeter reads 6A
